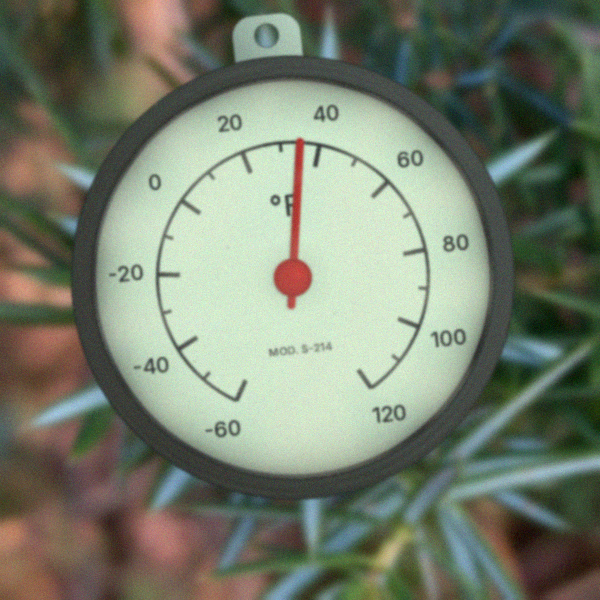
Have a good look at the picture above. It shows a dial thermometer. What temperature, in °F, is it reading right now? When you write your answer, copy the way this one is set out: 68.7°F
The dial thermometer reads 35°F
